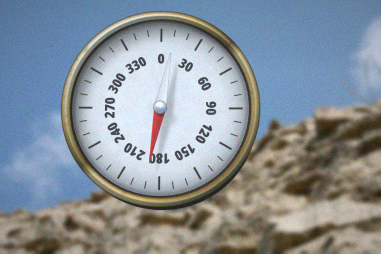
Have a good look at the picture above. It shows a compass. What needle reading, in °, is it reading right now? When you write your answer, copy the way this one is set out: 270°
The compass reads 190°
